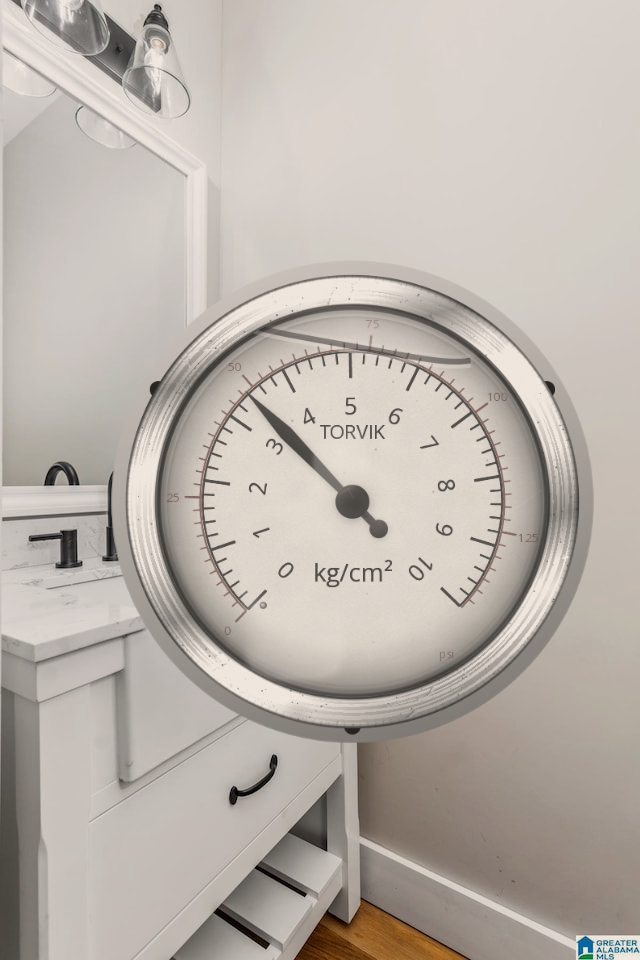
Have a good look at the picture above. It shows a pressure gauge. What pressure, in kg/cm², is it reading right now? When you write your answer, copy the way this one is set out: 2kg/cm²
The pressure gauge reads 3.4kg/cm²
